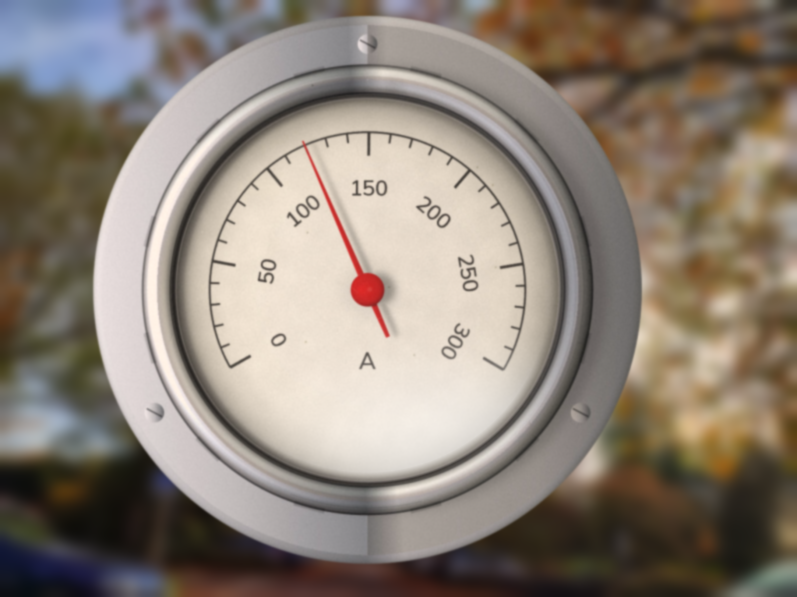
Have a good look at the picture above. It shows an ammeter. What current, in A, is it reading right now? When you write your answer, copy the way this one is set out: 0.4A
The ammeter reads 120A
